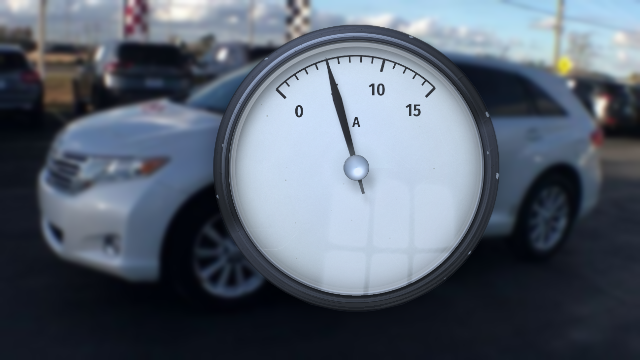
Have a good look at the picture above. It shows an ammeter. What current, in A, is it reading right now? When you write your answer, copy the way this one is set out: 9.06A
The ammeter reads 5A
